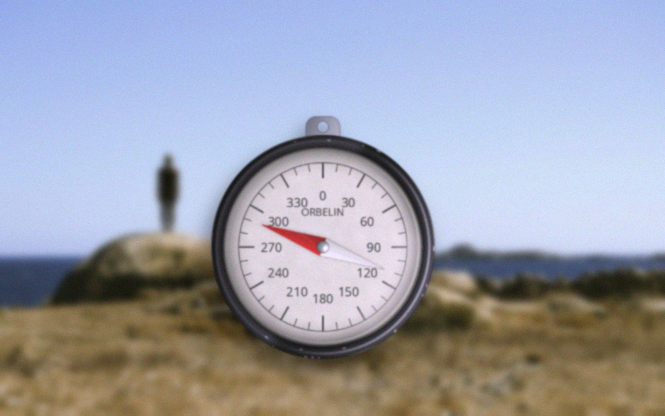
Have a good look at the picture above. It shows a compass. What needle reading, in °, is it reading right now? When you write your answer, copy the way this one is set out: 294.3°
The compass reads 290°
